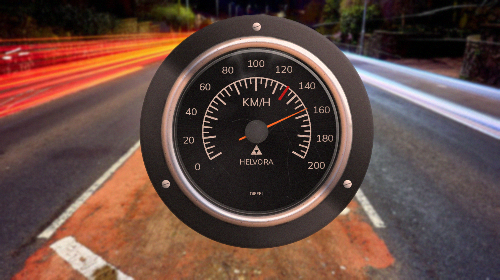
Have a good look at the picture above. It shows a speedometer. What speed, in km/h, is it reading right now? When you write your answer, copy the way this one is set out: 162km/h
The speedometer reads 155km/h
